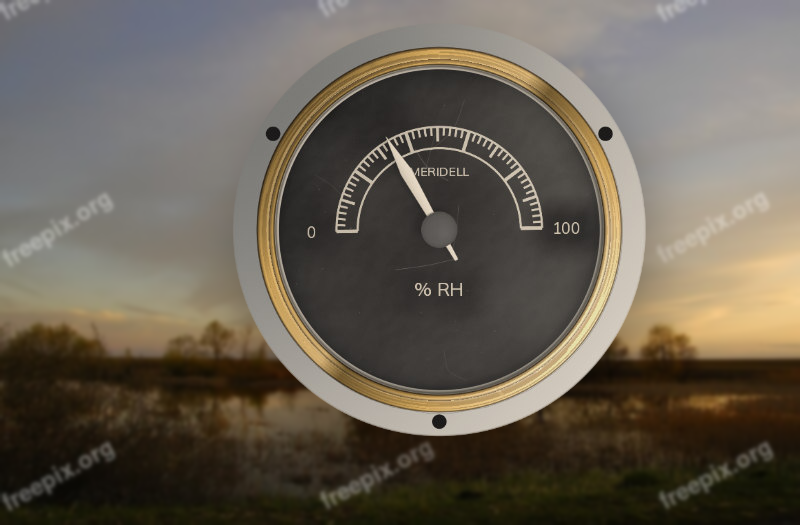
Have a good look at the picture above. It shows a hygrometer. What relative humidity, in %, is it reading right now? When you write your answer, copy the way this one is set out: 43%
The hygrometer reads 34%
